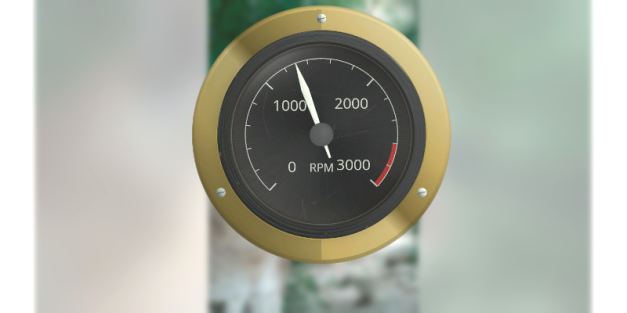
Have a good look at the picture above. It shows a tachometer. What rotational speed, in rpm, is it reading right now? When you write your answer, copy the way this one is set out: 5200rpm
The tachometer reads 1300rpm
